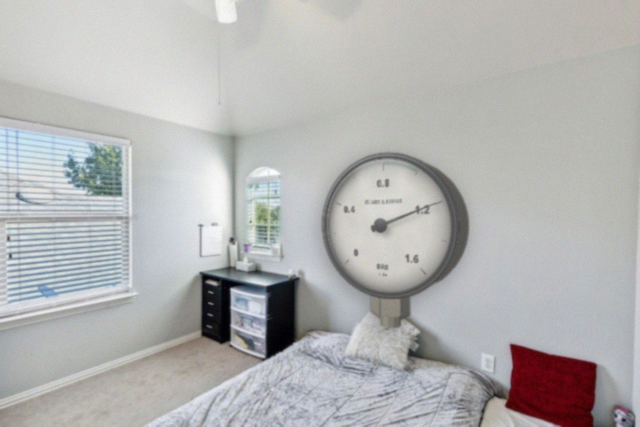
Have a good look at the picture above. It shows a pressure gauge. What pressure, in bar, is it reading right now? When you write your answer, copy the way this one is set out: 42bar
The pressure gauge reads 1.2bar
